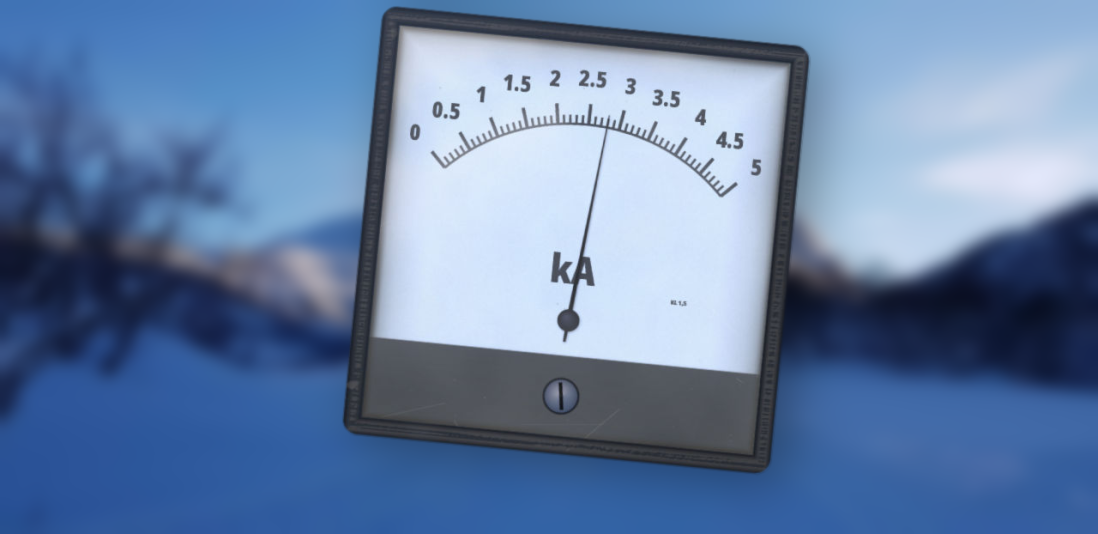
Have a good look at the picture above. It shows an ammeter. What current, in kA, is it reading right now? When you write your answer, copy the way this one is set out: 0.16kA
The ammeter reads 2.8kA
